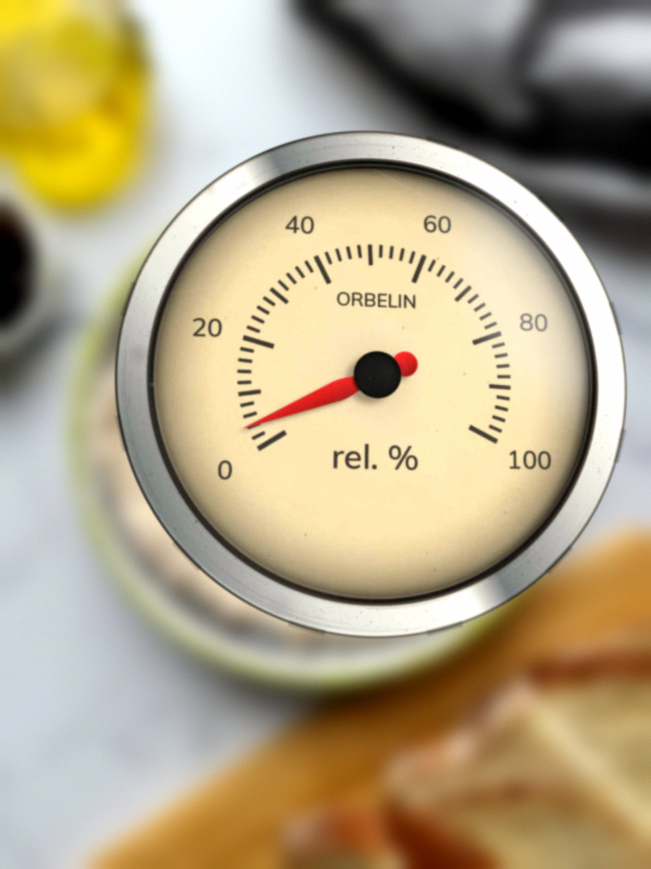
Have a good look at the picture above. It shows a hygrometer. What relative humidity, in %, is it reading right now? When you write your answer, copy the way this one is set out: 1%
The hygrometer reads 4%
